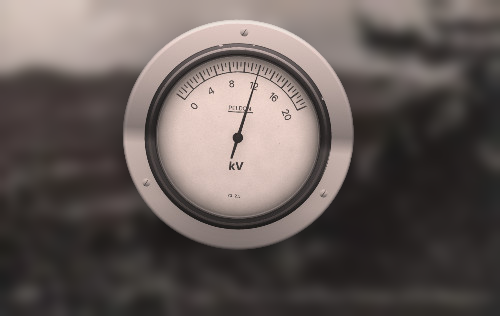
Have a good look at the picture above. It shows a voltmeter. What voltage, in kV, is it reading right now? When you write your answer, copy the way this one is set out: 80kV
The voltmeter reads 12kV
